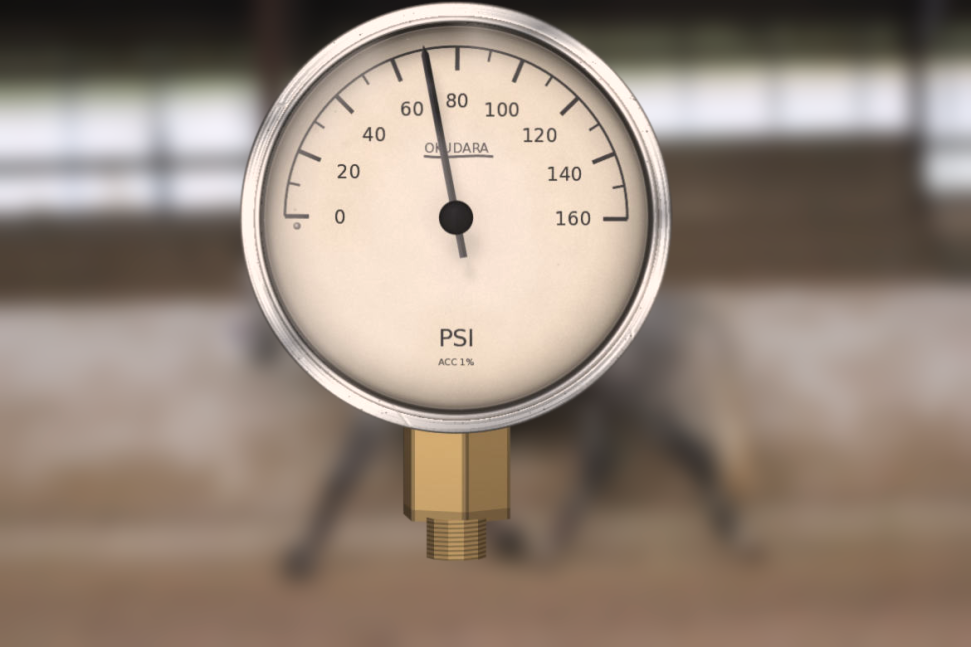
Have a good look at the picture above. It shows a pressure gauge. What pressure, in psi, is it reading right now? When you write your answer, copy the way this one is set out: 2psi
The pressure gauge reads 70psi
